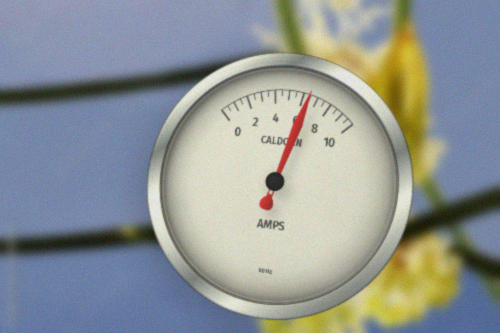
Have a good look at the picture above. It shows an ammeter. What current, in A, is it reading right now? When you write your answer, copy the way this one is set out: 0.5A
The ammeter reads 6.5A
